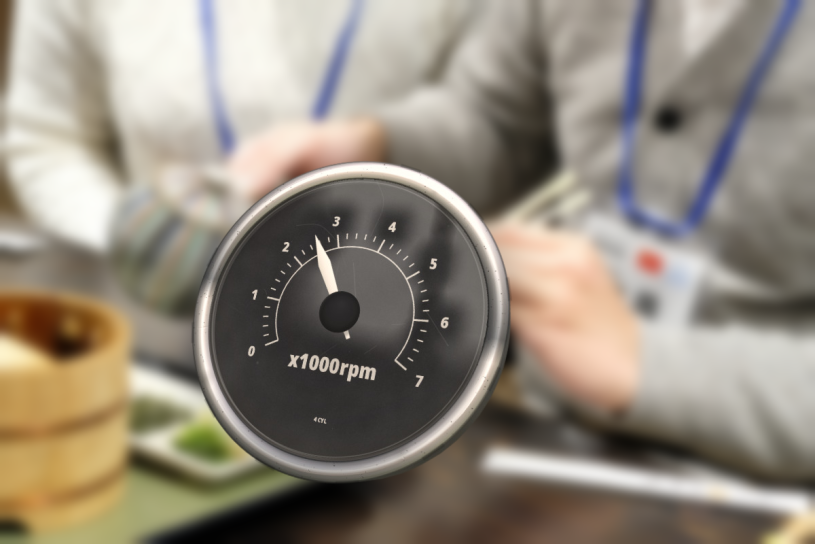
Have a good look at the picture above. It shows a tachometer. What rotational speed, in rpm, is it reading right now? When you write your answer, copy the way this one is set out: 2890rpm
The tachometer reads 2600rpm
